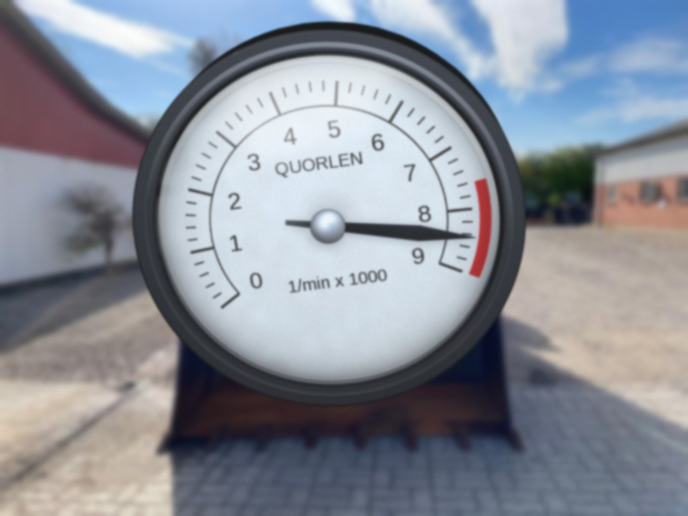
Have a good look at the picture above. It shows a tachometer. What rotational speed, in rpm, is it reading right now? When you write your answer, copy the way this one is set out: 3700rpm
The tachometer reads 8400rpm
